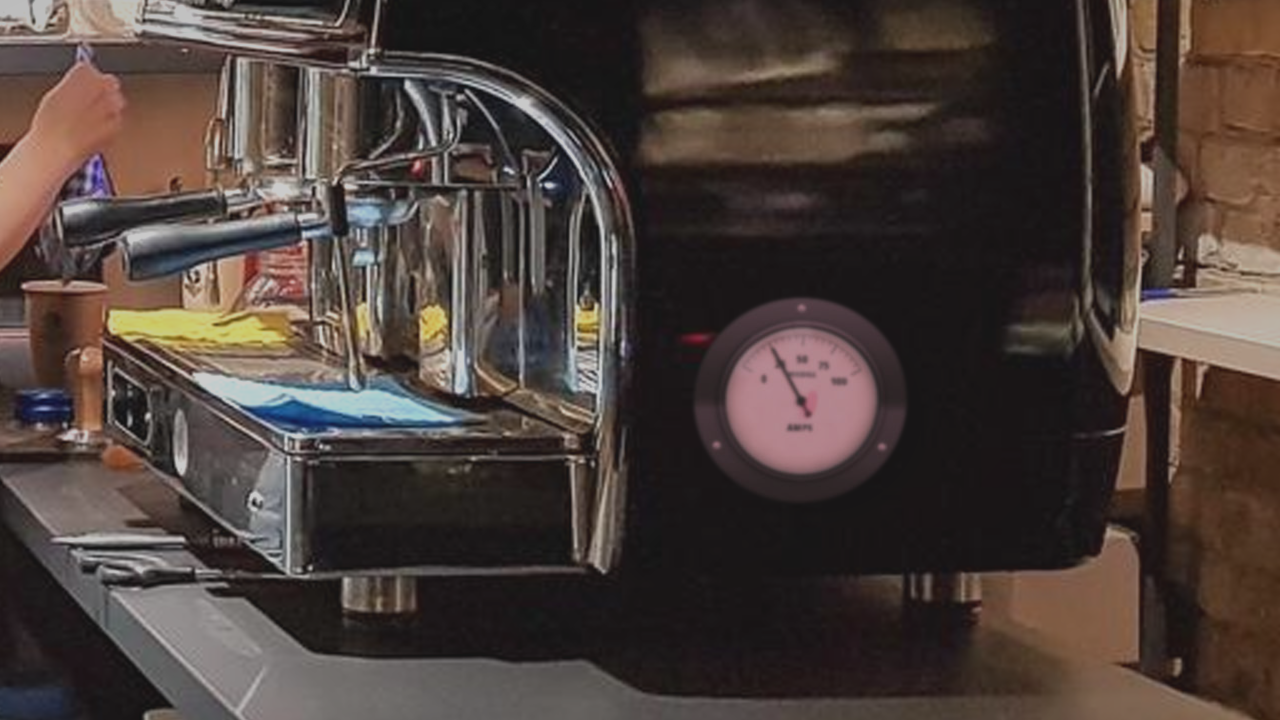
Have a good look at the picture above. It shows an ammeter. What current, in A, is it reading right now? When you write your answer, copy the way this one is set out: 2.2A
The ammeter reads 25A
